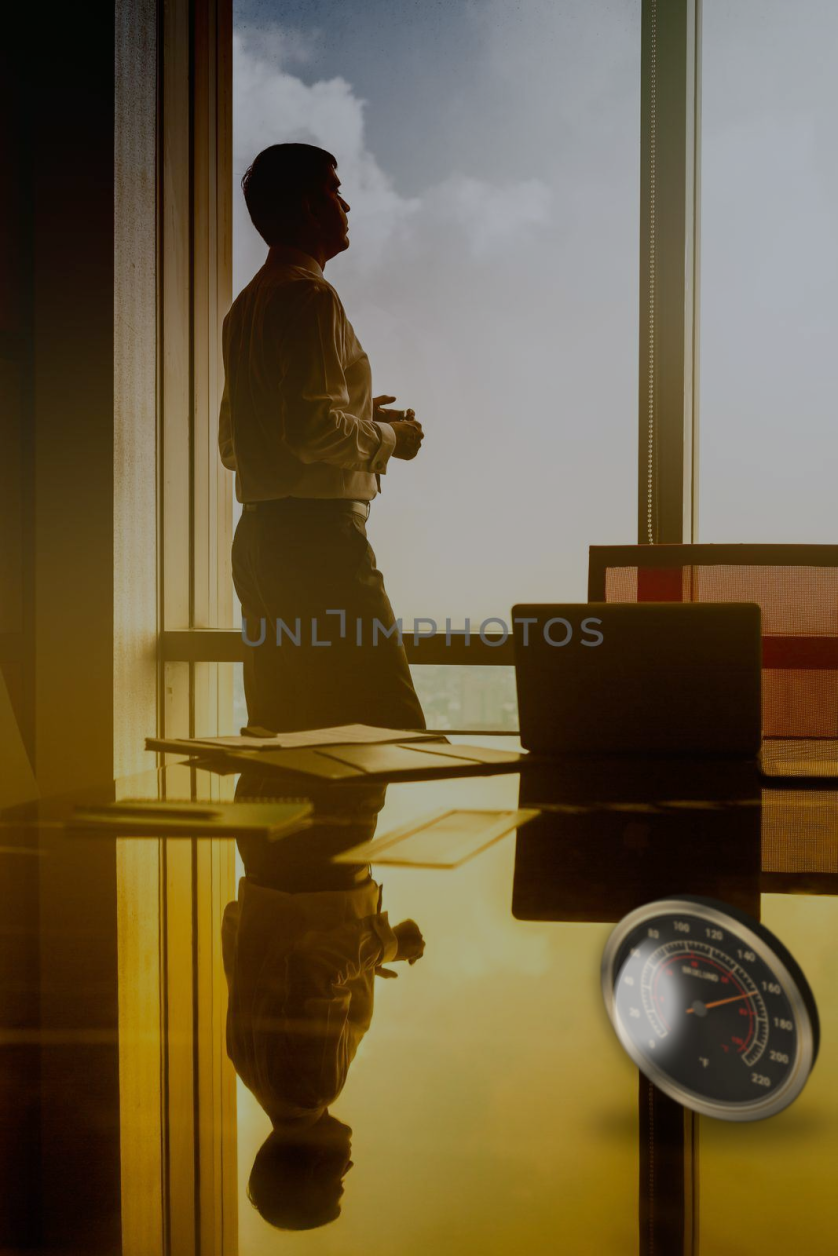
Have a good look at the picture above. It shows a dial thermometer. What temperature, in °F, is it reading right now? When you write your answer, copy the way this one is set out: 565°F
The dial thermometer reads 160°F
